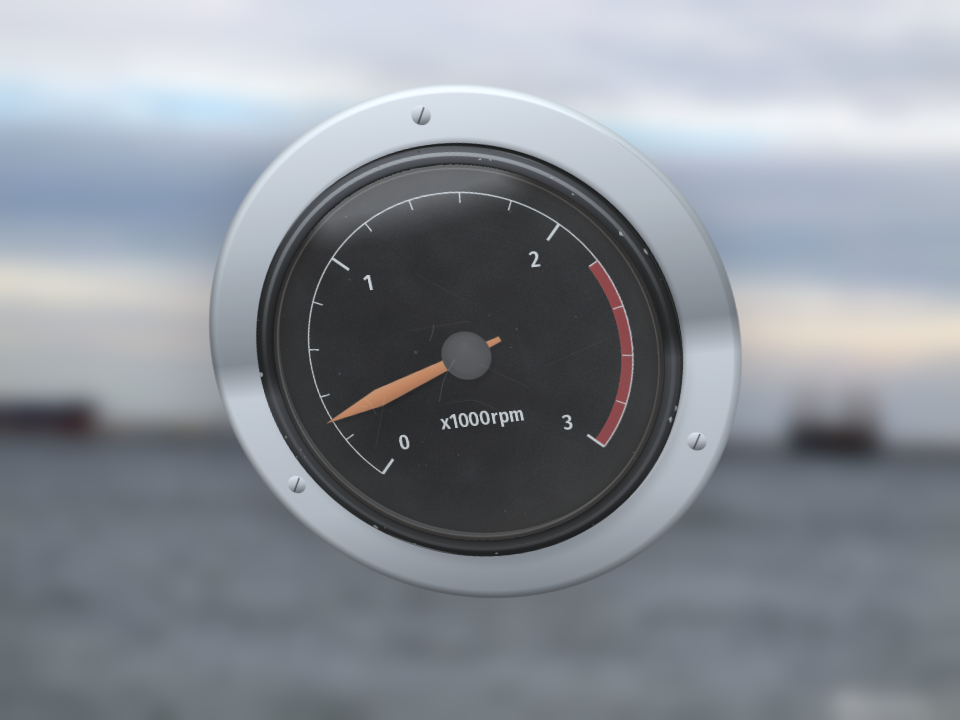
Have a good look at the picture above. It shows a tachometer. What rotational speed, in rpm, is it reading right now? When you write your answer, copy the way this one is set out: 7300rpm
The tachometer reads 300rpm
